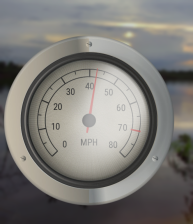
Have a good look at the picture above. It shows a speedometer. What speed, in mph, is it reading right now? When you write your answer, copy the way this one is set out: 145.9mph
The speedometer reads 42.5mph
